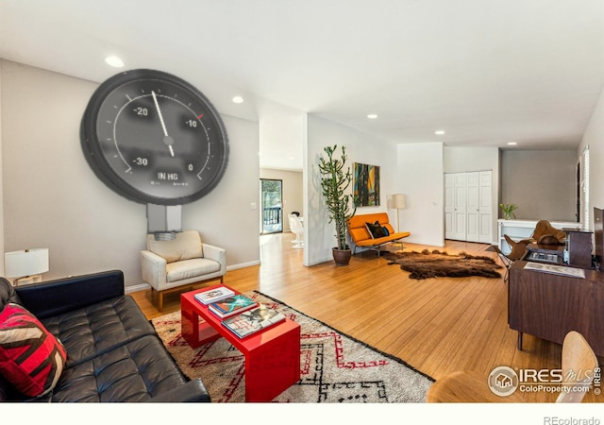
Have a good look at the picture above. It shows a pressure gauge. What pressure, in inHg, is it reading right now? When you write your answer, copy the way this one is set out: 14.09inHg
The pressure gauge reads -17inHg
